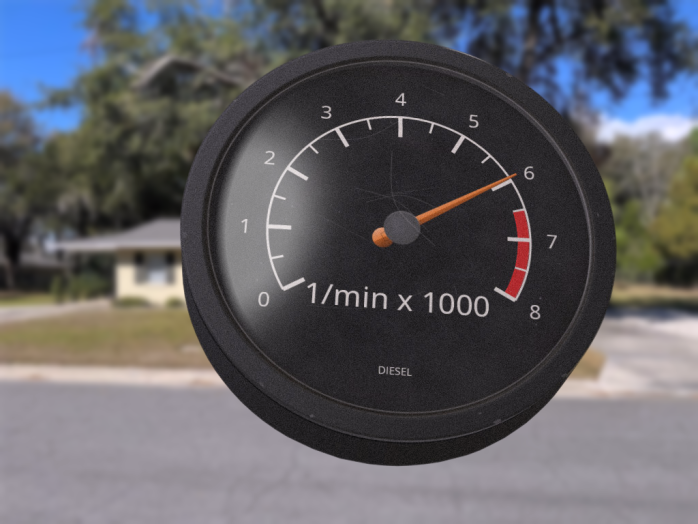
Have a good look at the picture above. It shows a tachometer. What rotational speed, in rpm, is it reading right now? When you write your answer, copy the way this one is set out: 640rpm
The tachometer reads 6000rpm
